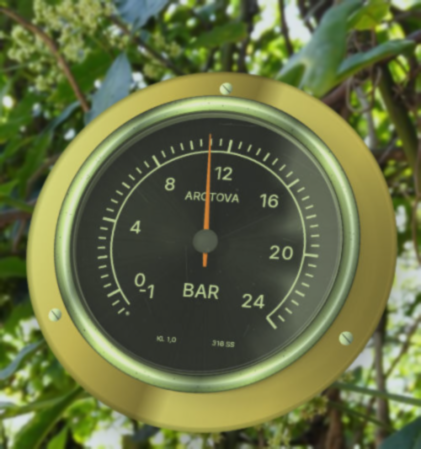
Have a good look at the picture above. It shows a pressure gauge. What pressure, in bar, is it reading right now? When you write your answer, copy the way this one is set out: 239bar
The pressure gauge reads 11bar
